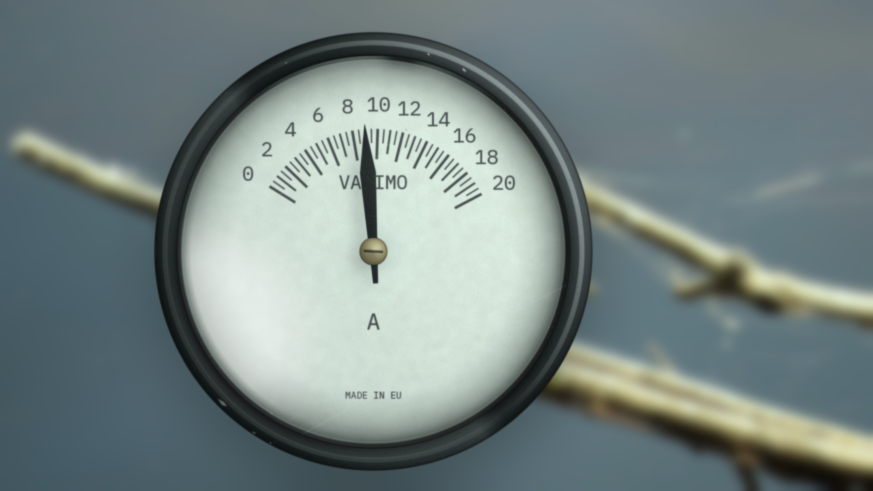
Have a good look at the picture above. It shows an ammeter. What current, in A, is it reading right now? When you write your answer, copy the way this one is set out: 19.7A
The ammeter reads 9A
